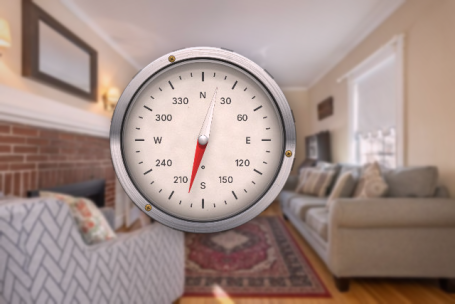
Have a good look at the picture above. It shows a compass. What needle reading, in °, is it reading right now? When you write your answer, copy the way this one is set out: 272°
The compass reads 195°
